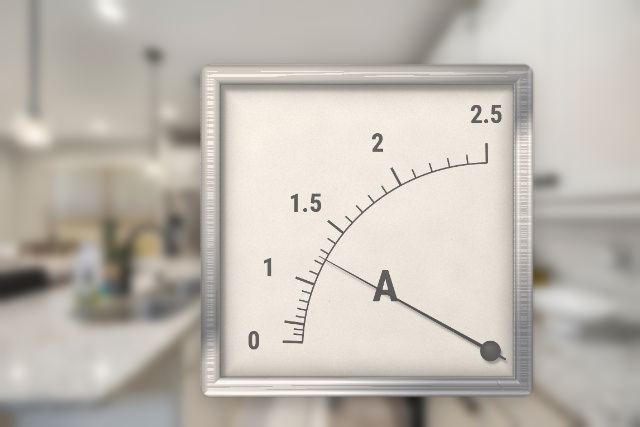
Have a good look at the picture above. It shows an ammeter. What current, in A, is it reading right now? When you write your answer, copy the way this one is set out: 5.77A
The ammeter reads 1.25A
